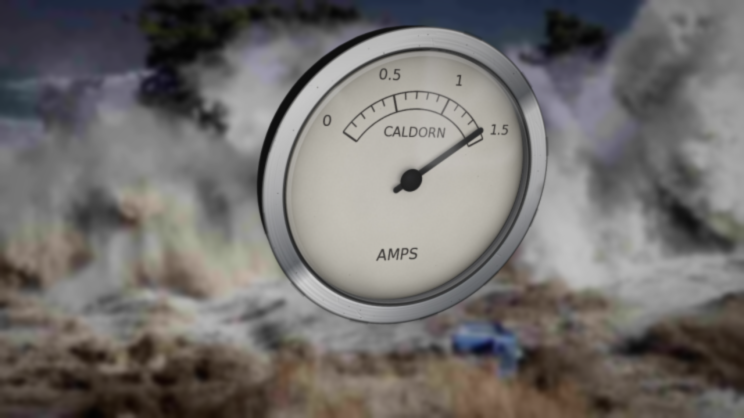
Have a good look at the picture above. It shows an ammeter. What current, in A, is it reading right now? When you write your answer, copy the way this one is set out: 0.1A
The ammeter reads 1.4A
